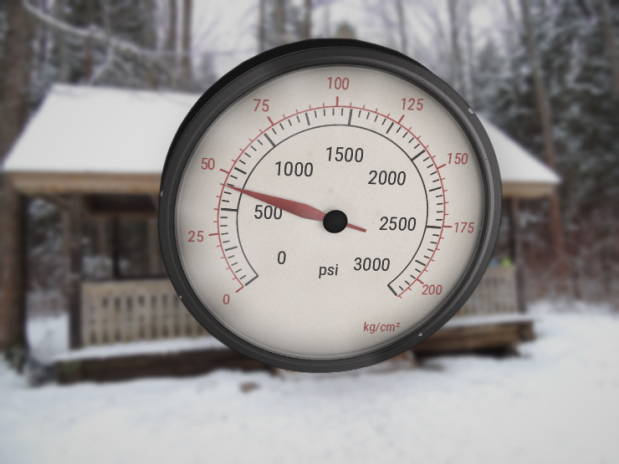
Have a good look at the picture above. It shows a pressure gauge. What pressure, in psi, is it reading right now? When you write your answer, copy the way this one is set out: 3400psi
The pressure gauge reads 650psi
